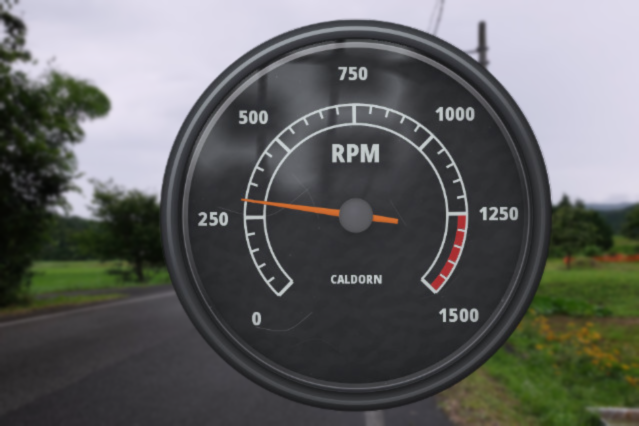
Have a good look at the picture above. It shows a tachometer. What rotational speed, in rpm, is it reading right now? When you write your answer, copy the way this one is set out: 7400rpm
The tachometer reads 300rpm
